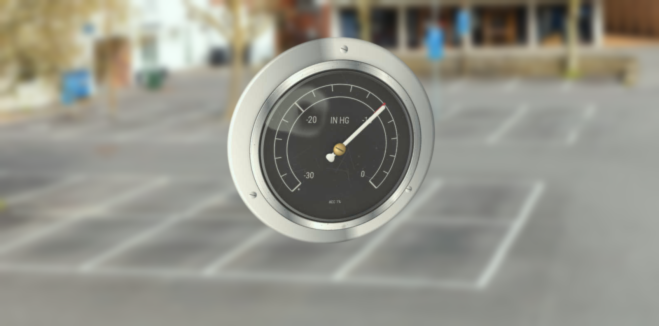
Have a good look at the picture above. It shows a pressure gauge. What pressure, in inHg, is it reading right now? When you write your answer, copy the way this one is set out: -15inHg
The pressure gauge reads -10inHg
